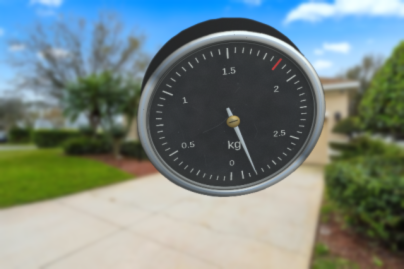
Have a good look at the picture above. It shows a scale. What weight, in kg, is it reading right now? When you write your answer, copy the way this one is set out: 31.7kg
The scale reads 2.9kg
